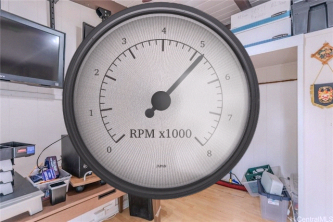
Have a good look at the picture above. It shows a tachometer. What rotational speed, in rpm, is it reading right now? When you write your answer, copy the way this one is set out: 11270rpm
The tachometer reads 5200rpm
